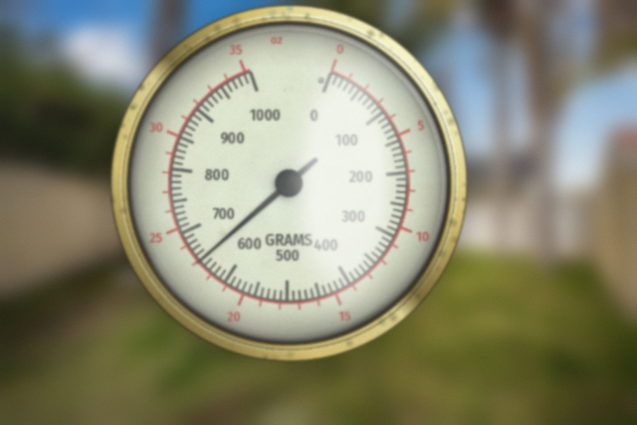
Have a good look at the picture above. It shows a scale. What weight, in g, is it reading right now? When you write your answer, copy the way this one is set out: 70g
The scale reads 650g
